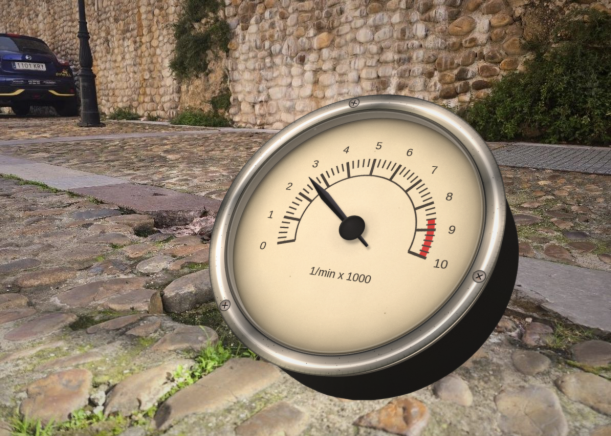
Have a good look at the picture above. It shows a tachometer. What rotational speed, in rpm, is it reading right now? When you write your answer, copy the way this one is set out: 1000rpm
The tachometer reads 2600rpm
